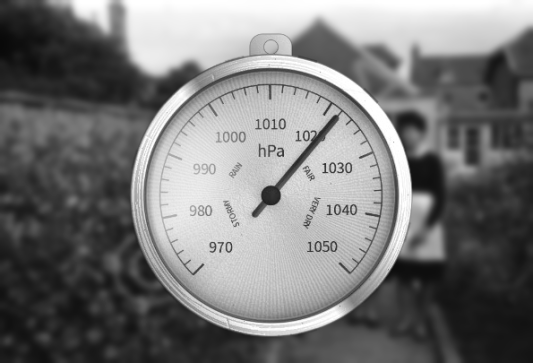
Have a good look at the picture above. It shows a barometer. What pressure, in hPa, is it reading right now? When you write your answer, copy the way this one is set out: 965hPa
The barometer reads 1022hPa
